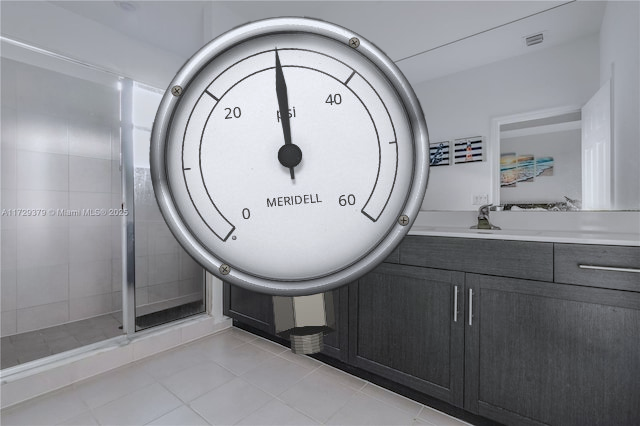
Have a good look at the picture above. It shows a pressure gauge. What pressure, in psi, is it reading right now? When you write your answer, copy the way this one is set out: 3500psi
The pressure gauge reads 30psi
